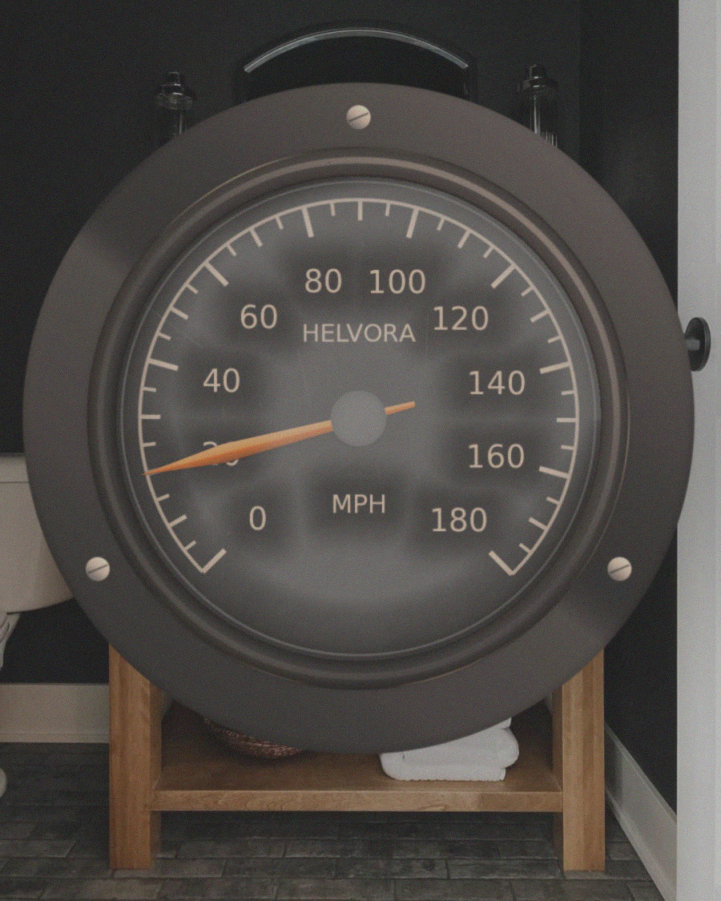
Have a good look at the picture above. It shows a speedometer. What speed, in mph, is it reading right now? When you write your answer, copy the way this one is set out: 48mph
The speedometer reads 20mph
